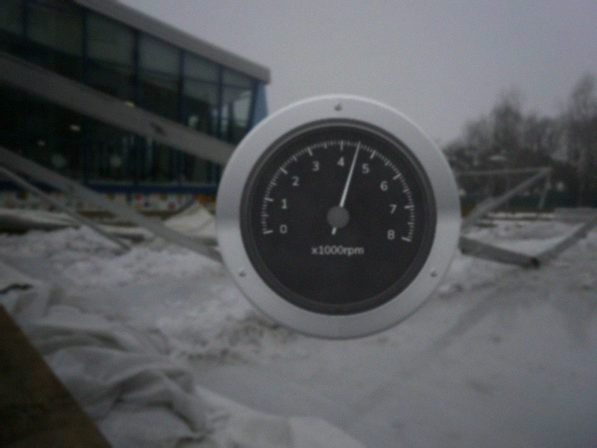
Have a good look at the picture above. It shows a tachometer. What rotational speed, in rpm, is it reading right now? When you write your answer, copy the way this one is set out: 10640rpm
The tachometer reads 4500rpm
